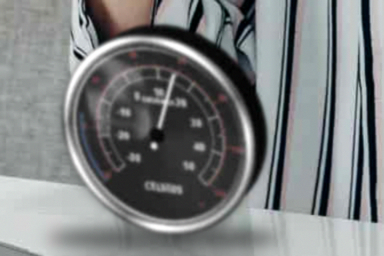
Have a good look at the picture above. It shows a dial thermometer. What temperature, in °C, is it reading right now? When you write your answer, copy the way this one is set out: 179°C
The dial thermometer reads 15°C
